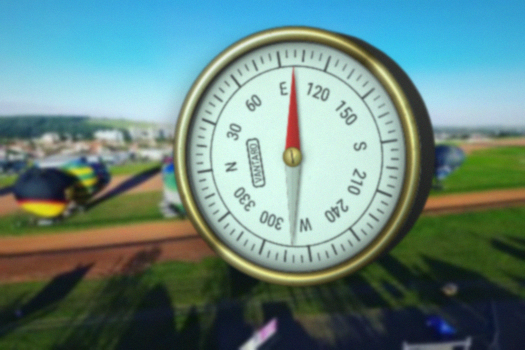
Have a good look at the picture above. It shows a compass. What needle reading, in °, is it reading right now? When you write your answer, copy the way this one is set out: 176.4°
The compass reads 100°
